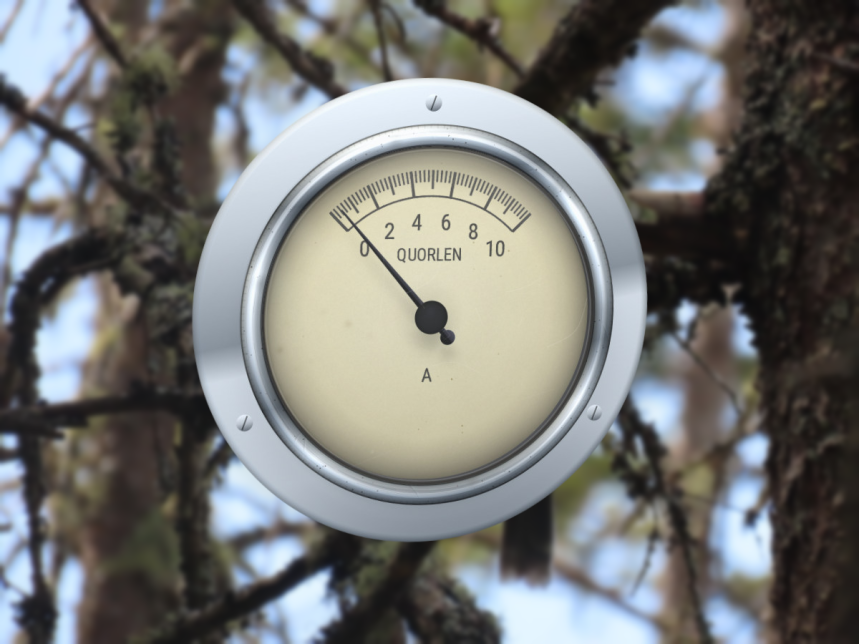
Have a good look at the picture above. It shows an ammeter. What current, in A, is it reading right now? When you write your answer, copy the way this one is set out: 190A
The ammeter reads 0.4A
